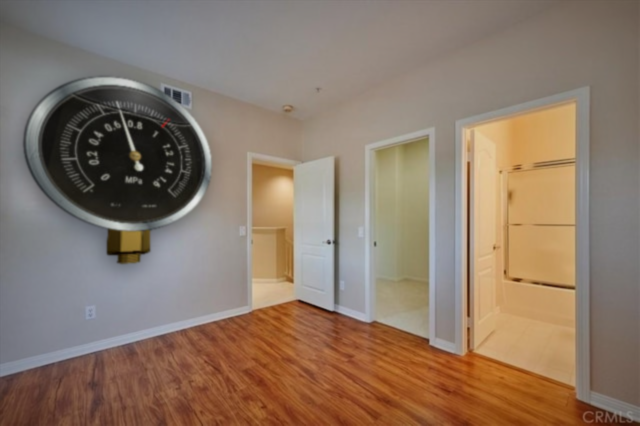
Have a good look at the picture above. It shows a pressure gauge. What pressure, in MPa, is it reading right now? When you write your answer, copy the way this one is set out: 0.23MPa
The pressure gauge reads 0.7MPa
